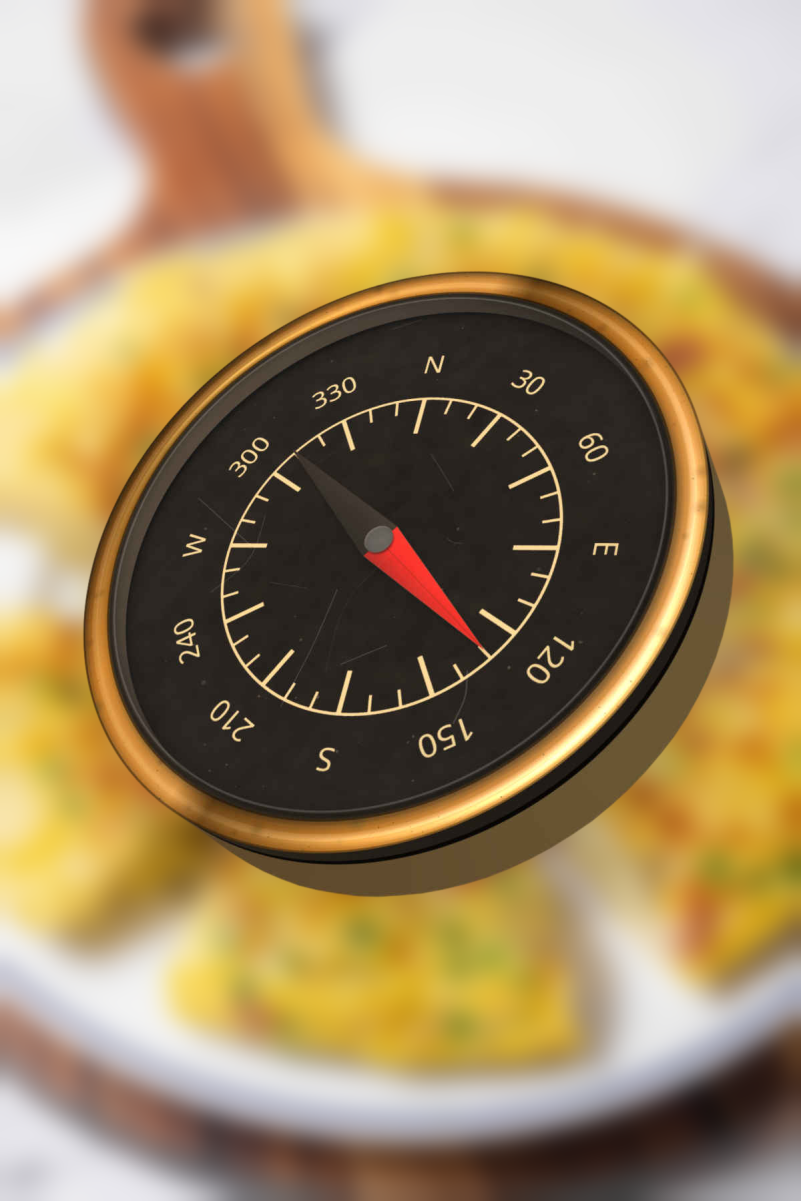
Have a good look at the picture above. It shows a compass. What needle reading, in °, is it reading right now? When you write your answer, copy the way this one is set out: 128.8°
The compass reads 130°
